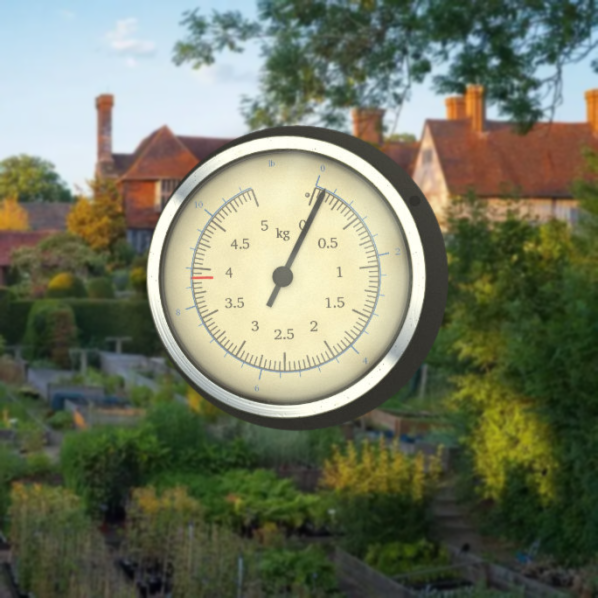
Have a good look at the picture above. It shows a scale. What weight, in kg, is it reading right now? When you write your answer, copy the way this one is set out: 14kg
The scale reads 0.1kg
